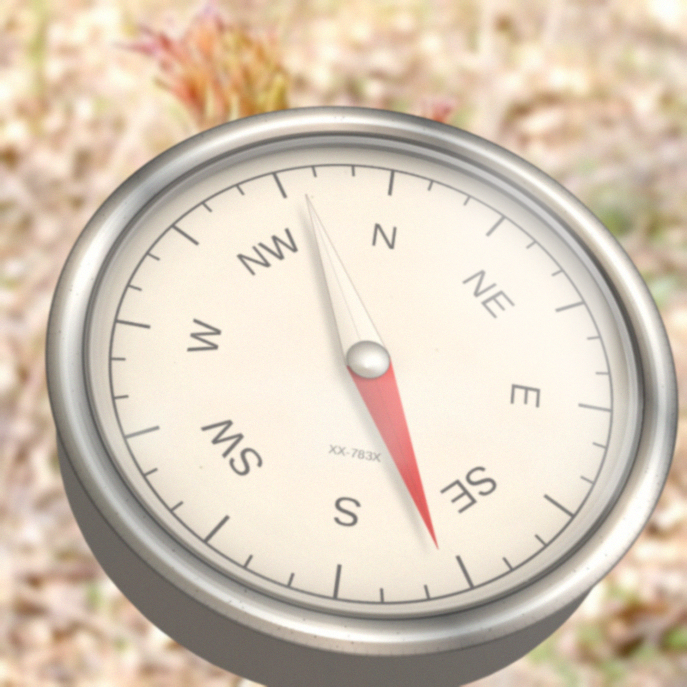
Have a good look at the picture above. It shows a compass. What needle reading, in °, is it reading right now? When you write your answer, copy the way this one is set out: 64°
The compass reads 155°
